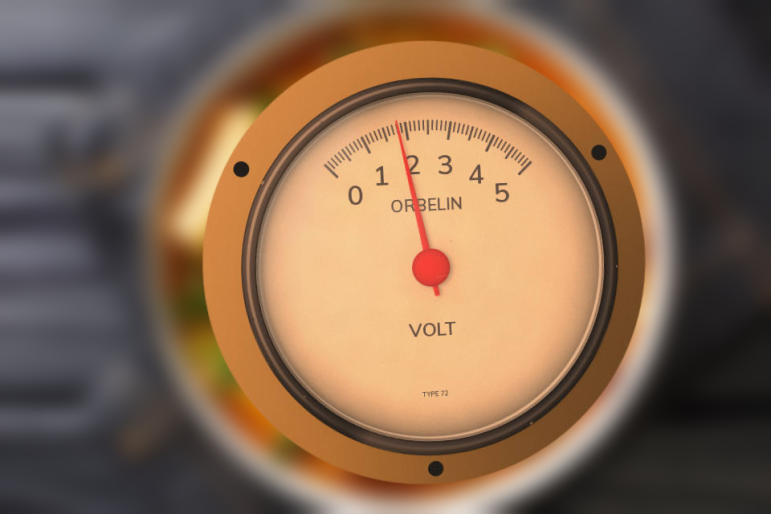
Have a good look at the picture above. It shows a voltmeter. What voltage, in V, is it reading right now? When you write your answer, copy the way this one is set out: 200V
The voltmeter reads 1.8V
